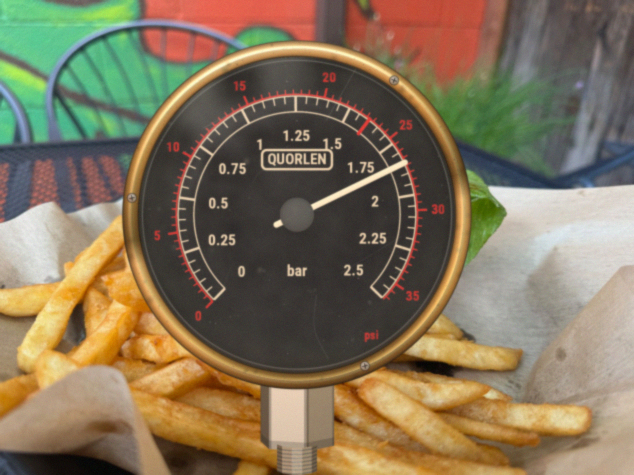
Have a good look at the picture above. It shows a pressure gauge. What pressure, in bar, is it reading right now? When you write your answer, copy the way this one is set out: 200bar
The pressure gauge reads 1.85bar
